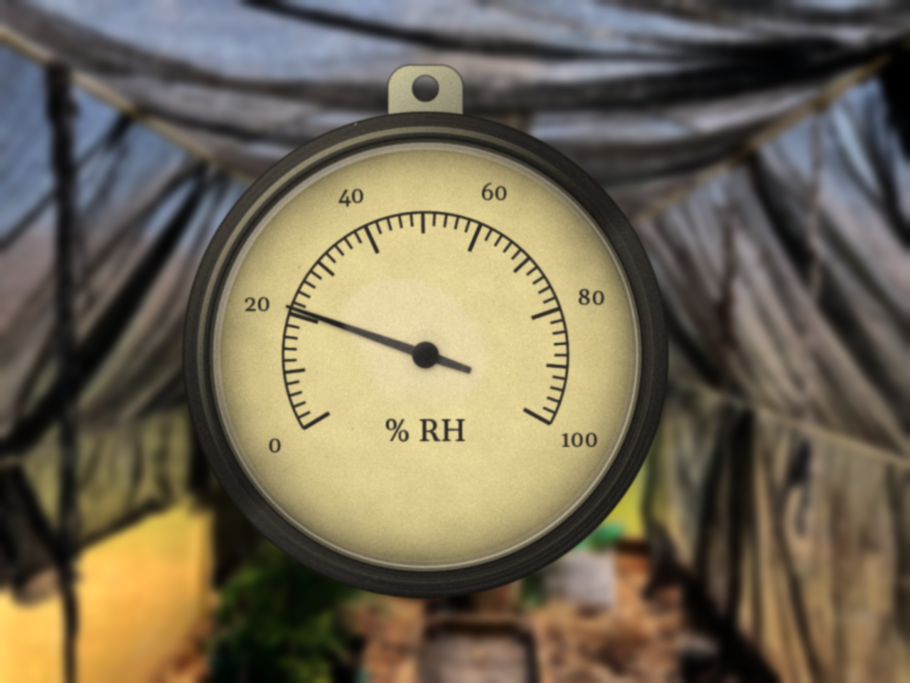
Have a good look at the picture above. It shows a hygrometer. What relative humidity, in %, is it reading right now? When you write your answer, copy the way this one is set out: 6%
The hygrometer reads 21%
